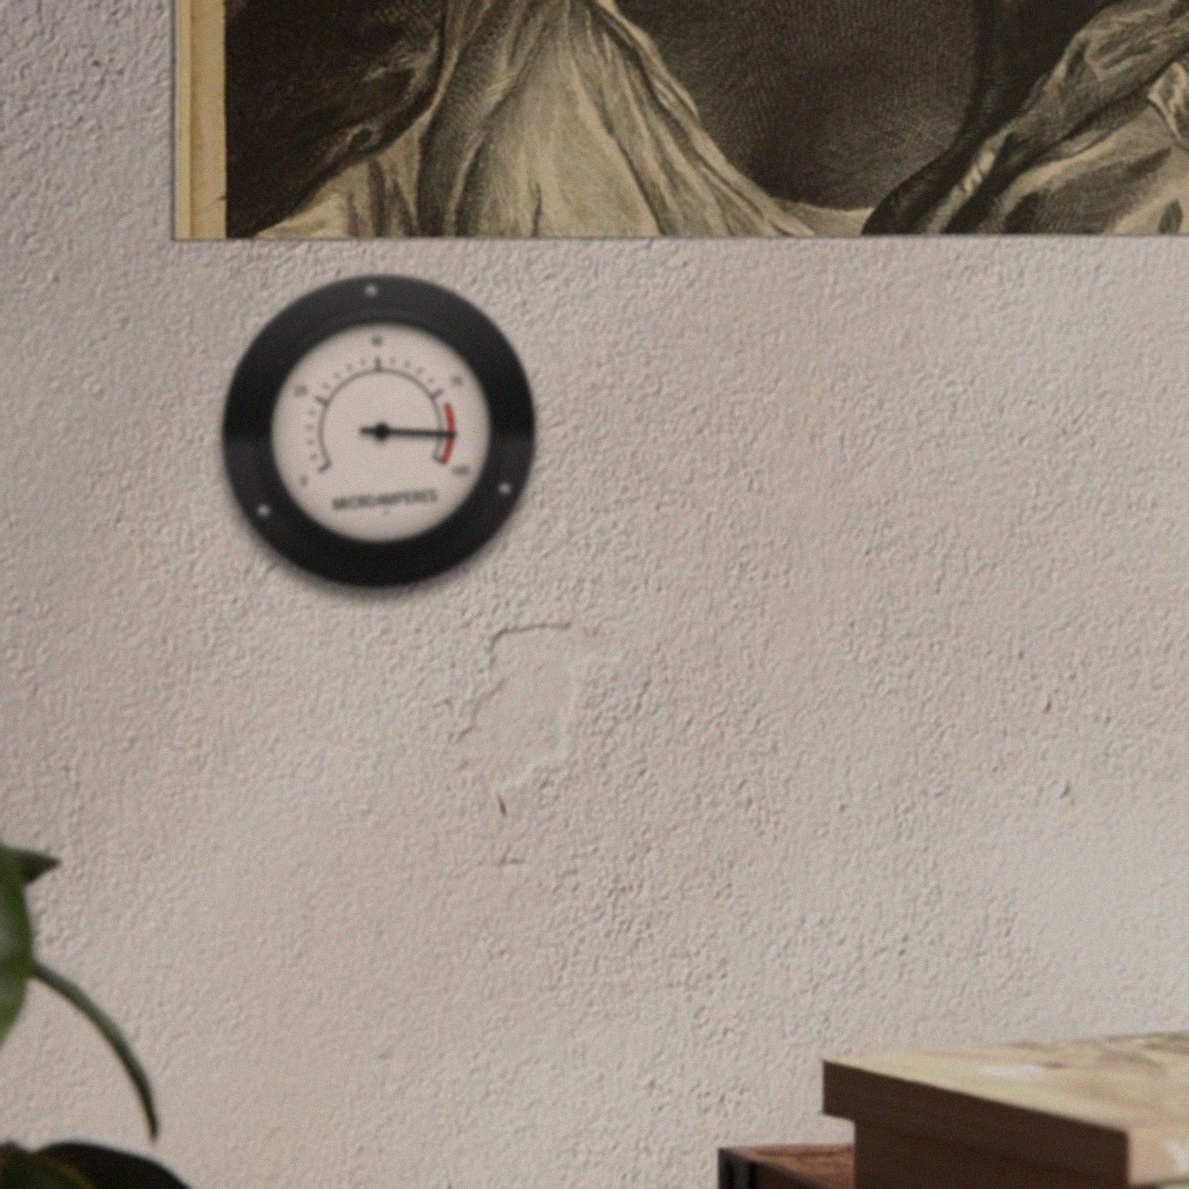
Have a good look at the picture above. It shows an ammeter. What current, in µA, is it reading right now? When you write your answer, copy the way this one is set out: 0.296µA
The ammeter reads 90µA
